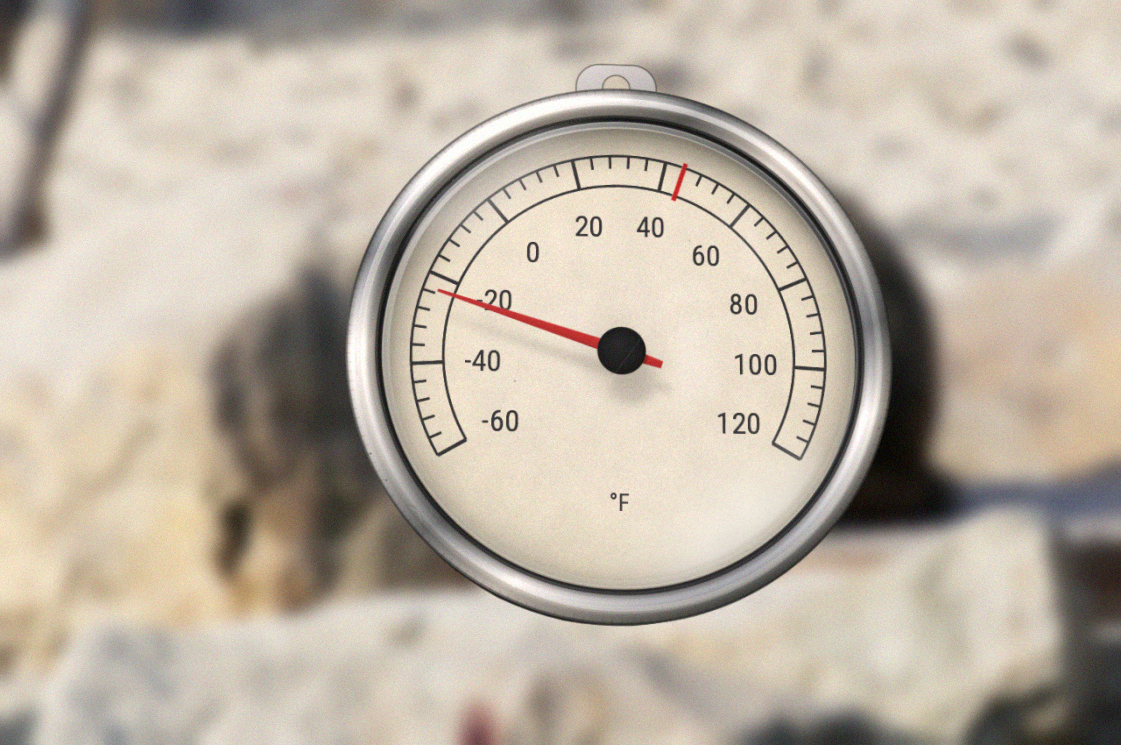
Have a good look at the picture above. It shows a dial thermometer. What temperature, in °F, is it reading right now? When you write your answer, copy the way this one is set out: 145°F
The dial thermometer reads -24°F
